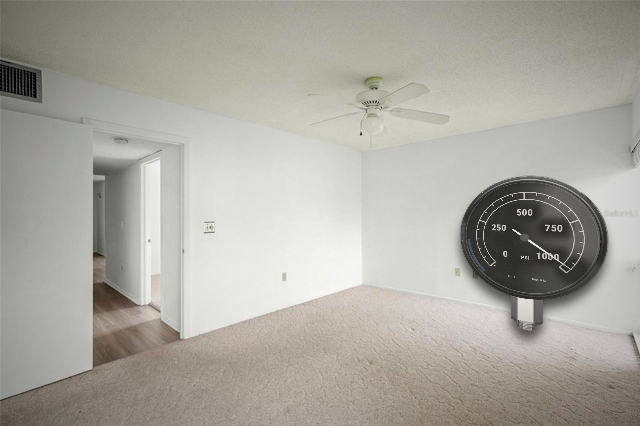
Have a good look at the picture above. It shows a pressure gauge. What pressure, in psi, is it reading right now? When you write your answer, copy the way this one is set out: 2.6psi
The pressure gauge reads 975psi
